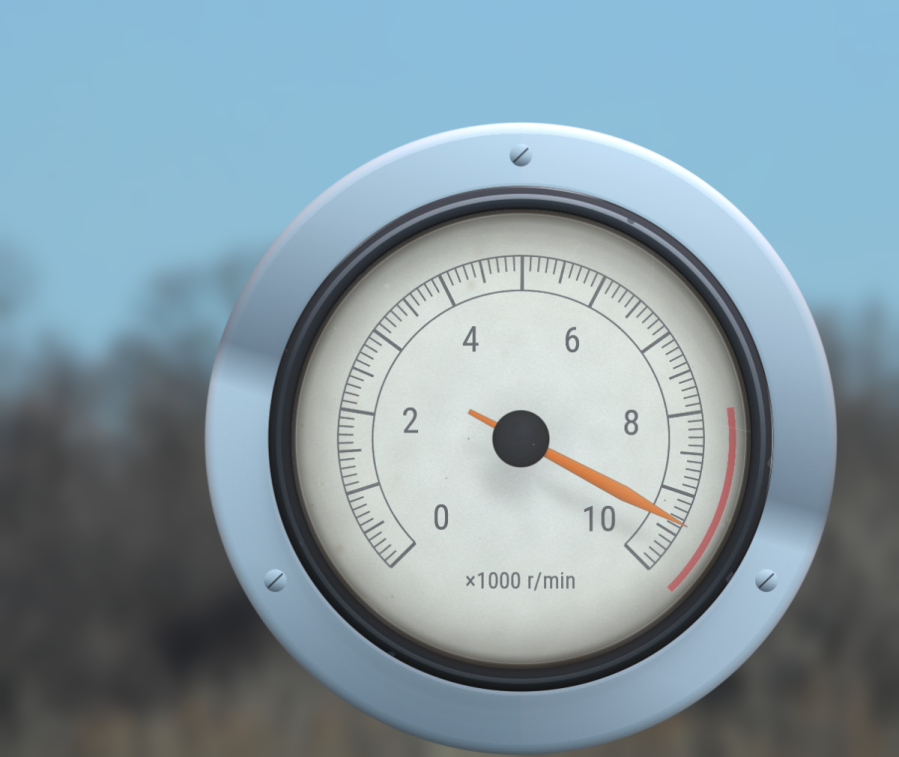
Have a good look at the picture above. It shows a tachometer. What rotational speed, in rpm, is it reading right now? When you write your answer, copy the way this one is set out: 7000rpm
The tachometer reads 9350rpm
